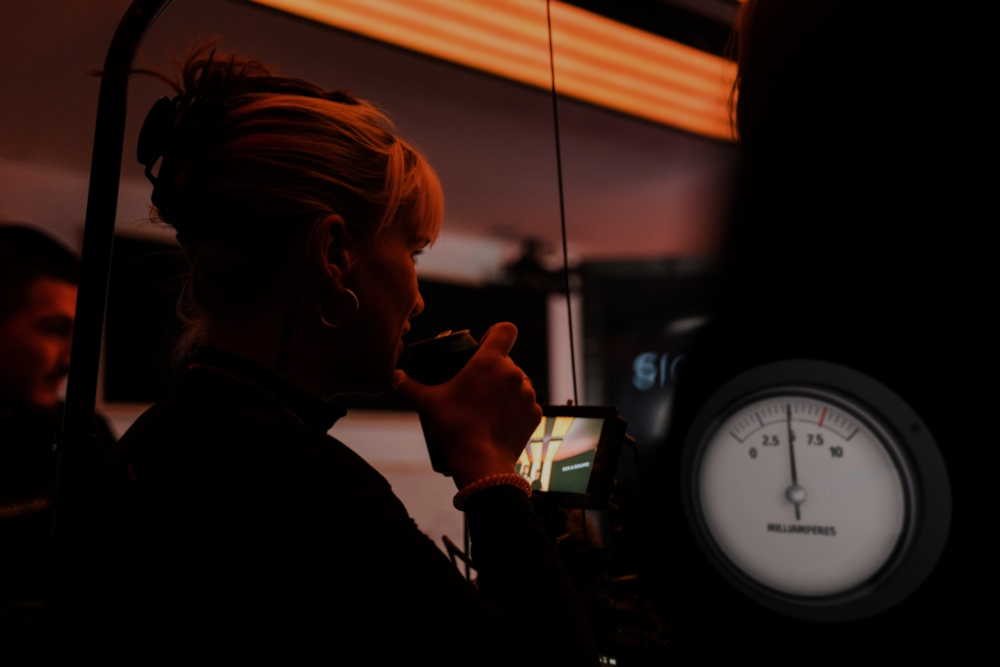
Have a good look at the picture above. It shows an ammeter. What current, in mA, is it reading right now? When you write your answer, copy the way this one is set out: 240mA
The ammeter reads 5mA
